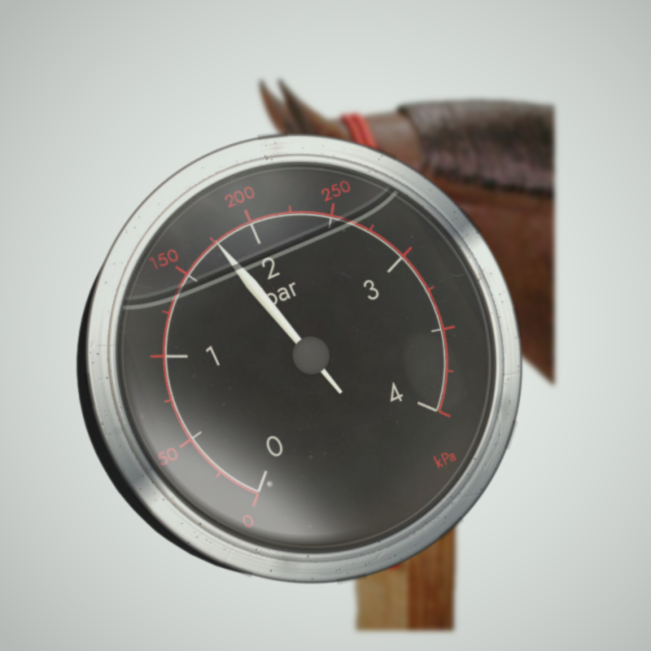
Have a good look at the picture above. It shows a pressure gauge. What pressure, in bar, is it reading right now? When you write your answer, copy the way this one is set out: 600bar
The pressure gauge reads 1.75bar
